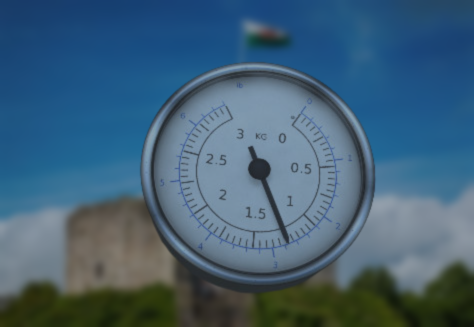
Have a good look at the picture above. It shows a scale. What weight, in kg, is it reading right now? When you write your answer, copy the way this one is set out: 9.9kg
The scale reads 1.25kg
